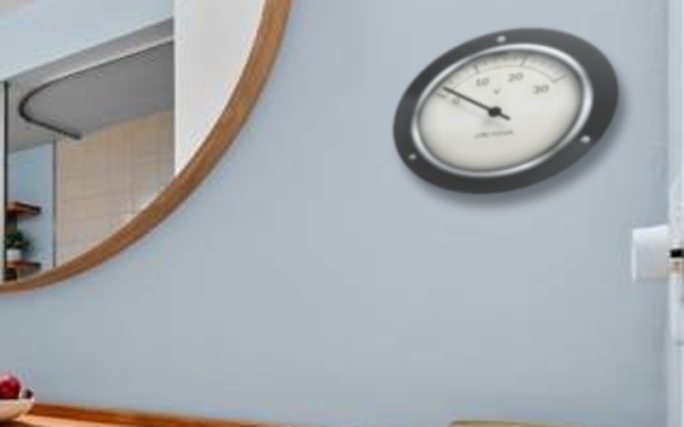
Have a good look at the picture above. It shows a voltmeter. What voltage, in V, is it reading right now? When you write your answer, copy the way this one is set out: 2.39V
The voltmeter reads 2V
